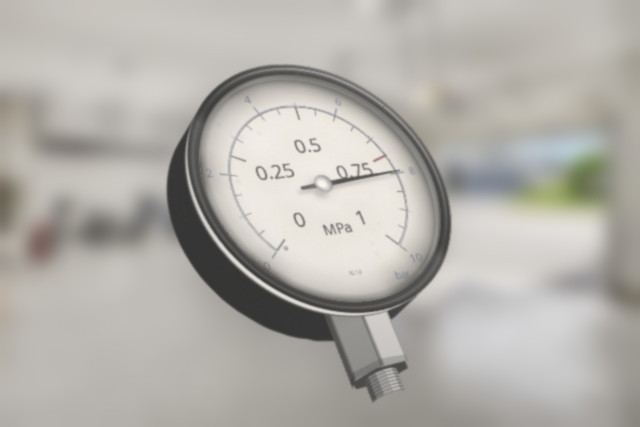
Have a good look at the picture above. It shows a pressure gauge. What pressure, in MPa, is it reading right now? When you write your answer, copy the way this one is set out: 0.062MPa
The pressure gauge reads 0.8MPa
